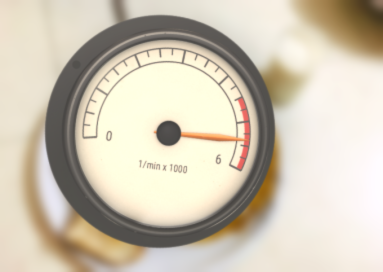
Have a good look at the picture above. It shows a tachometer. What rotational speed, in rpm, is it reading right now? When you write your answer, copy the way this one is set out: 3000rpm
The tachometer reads 5375rpm
